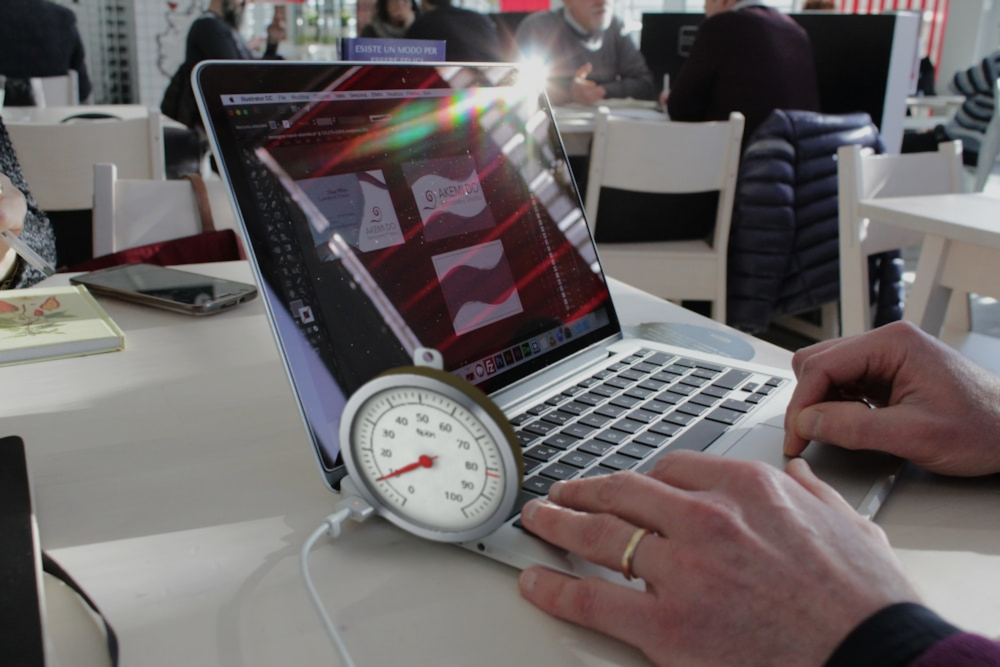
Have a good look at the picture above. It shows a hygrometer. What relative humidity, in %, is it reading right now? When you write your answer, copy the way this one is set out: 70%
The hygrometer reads 10%
